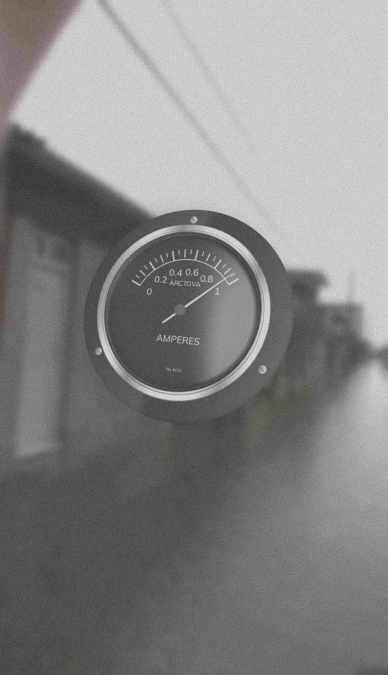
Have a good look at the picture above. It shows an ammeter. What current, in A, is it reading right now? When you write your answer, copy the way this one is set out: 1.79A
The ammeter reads 0.95A
